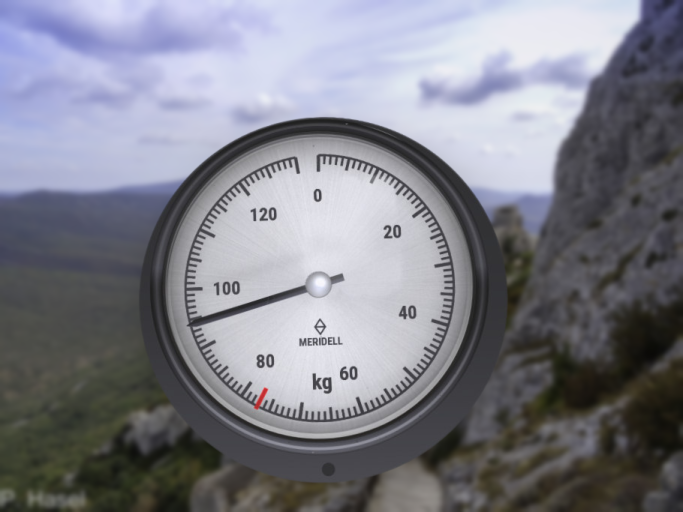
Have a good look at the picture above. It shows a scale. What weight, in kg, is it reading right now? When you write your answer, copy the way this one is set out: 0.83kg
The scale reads 94kg
